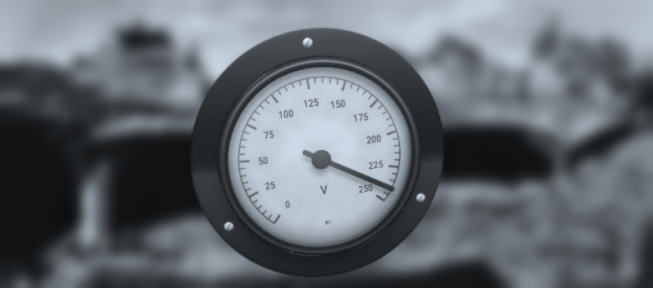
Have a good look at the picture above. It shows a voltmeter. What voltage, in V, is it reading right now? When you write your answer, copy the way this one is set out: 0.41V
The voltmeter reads 240V
